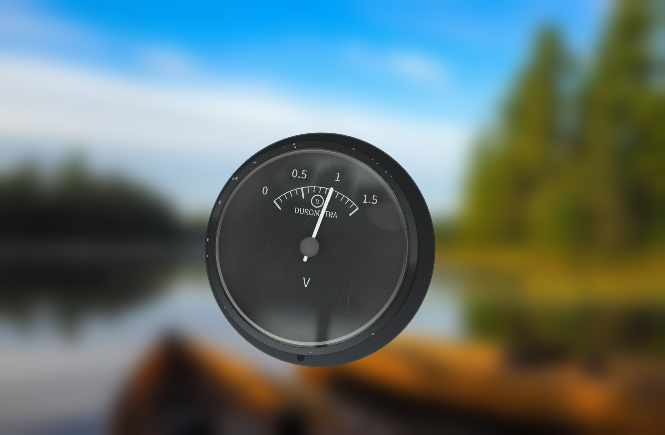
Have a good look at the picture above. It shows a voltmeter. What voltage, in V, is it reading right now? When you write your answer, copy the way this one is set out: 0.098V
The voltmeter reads 1V
